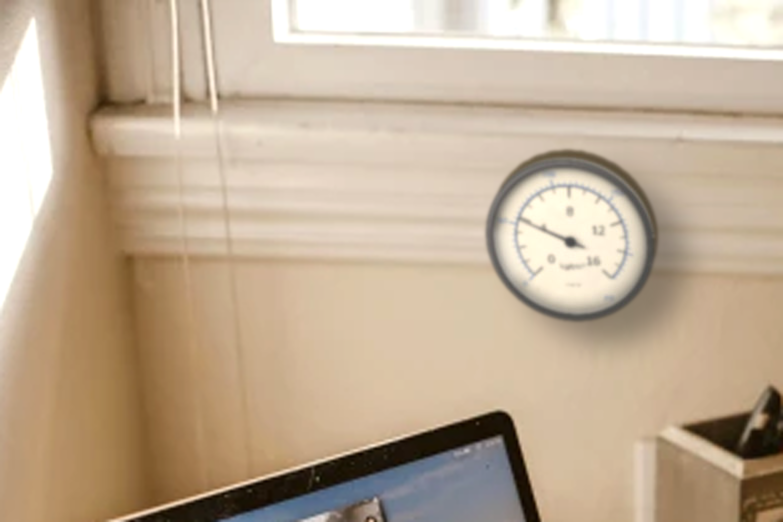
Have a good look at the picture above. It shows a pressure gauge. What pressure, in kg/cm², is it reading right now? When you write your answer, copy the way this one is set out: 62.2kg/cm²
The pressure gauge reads 4kg/cm²
